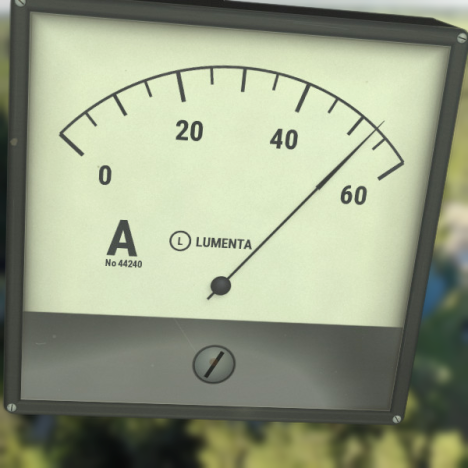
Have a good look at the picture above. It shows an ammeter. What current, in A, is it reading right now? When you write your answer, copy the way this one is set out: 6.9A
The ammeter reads 52.5A
